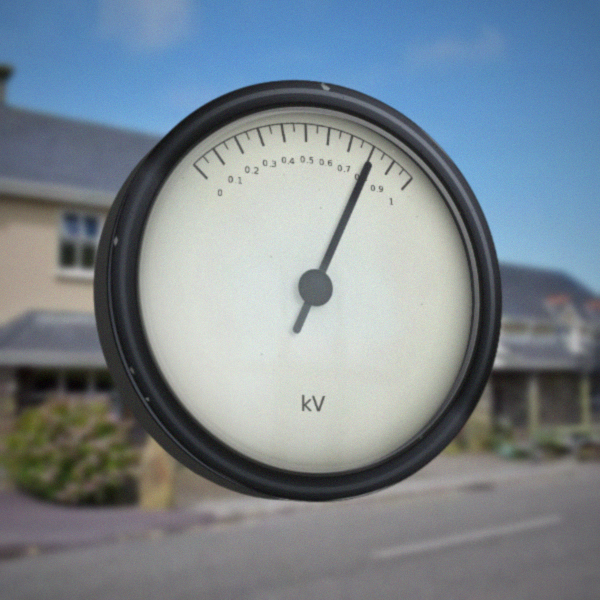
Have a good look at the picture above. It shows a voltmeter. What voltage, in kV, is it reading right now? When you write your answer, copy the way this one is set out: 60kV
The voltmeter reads 0.8kV
